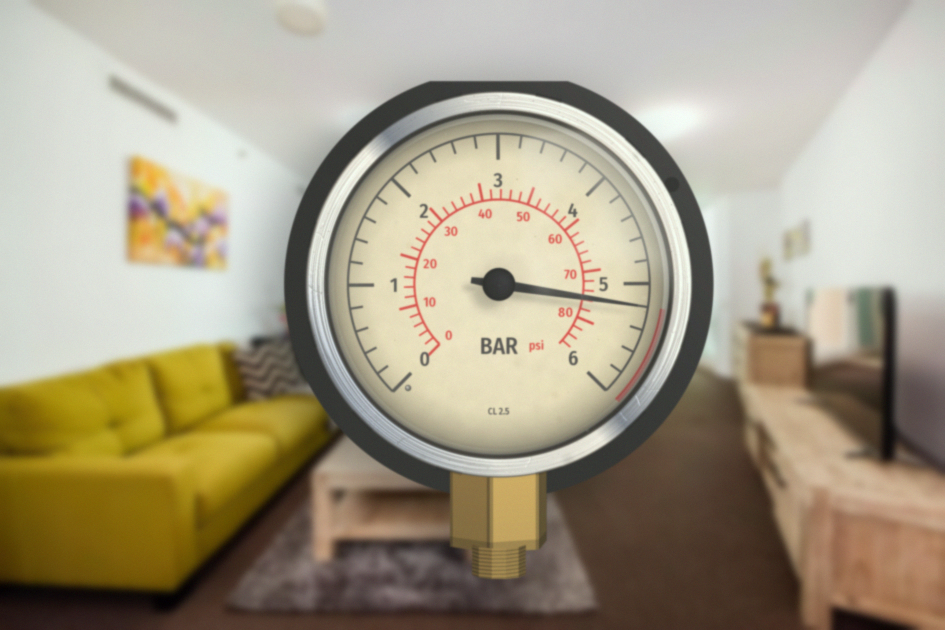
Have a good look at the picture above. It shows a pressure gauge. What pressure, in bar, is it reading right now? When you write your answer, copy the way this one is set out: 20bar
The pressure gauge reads 5.2bar
